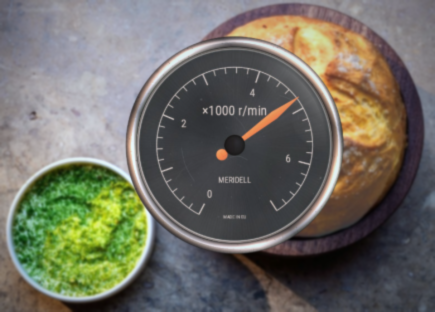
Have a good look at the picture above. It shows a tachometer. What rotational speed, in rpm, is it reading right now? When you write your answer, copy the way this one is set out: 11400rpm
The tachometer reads 4800rpm
